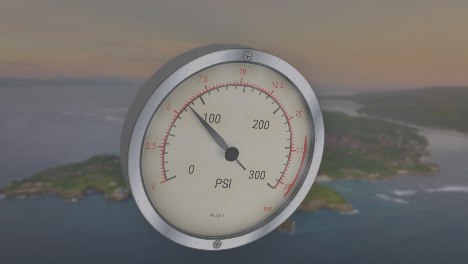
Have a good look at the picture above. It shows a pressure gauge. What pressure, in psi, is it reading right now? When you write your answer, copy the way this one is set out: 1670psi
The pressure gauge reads 85psi
